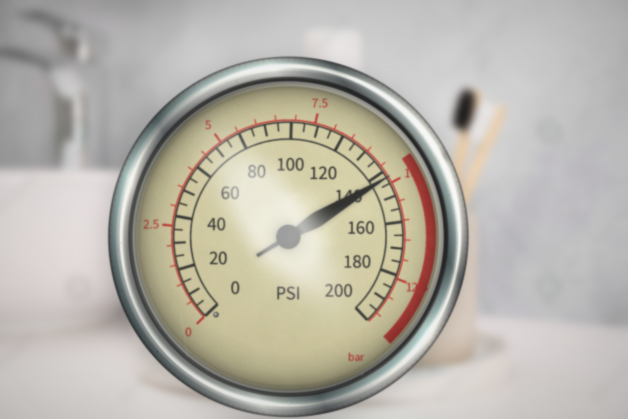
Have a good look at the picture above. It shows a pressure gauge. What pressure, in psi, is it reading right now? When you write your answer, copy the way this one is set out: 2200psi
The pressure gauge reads 142.5psi
